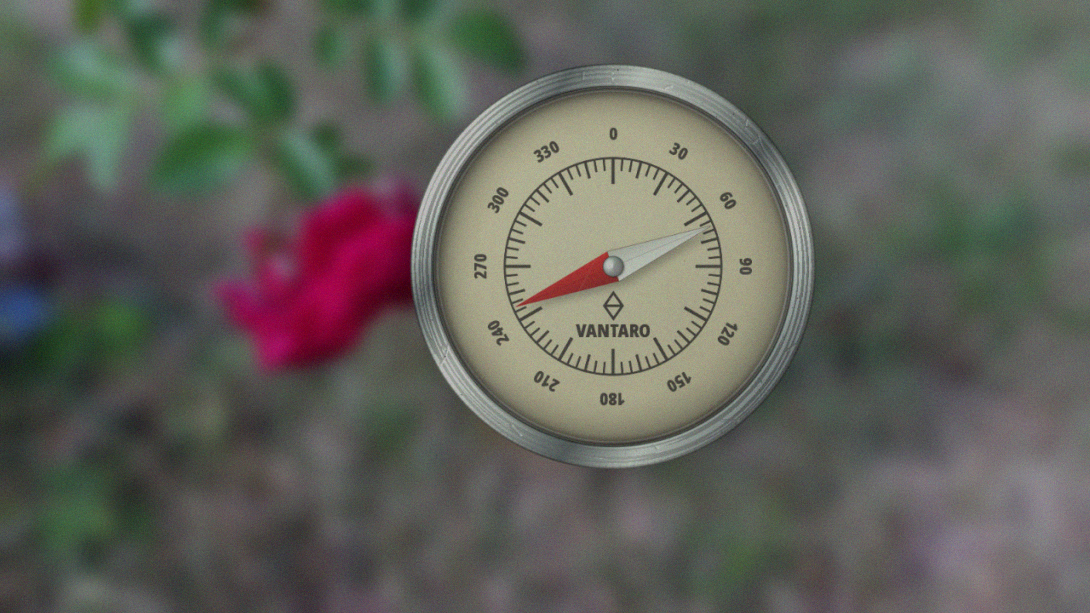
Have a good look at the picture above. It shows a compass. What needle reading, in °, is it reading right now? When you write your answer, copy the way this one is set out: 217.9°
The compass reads 247.5°
